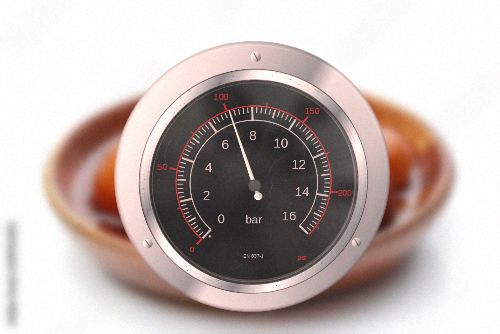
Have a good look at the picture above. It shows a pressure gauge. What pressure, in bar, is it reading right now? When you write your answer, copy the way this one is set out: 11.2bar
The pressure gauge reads 7bar
